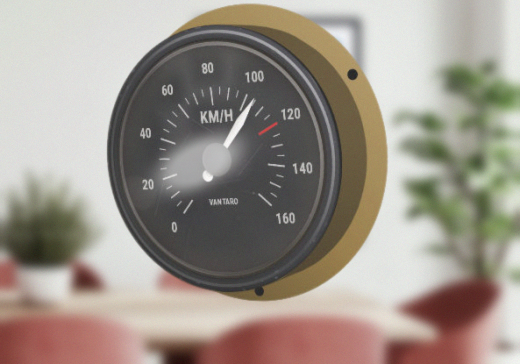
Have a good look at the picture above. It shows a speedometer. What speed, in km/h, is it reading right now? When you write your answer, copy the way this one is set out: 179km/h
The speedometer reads 105km/h
